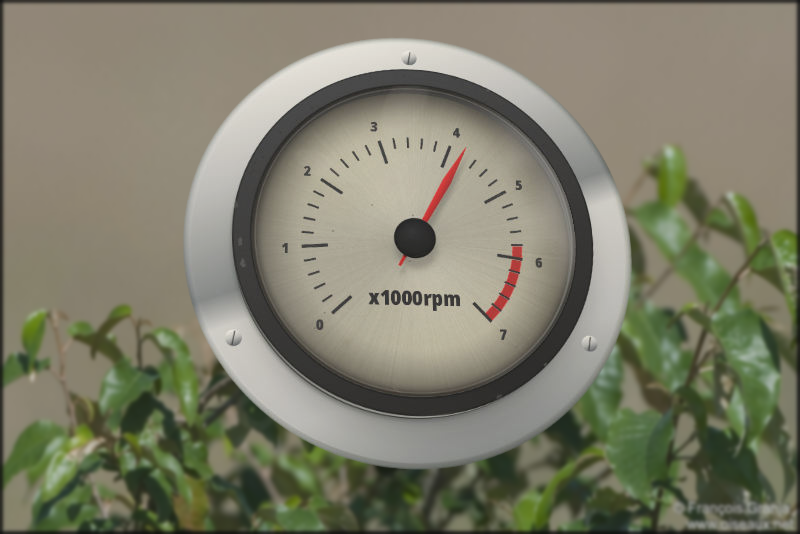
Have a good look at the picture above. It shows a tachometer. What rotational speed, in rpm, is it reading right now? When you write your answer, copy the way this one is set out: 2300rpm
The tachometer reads 4200rpm
